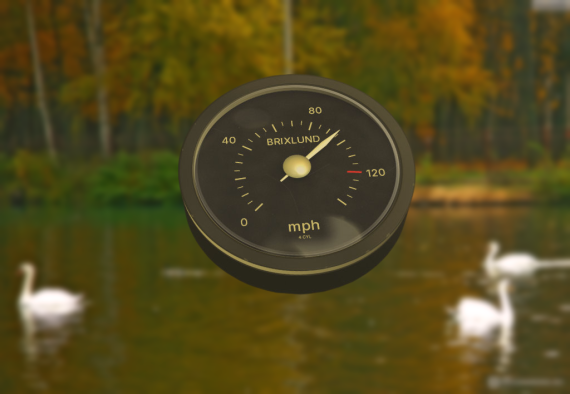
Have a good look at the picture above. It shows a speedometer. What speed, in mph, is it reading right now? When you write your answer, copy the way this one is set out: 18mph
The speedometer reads 95mph
